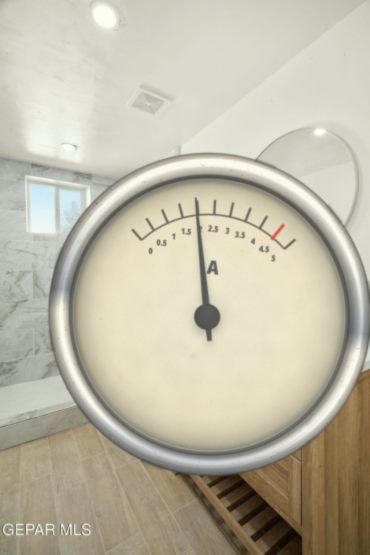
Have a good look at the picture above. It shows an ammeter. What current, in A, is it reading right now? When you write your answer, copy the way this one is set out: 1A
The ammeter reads 2A
